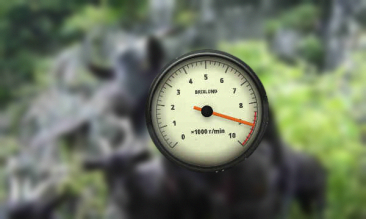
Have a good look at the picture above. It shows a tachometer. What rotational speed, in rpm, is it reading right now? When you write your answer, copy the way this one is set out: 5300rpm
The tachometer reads 9000rpm
